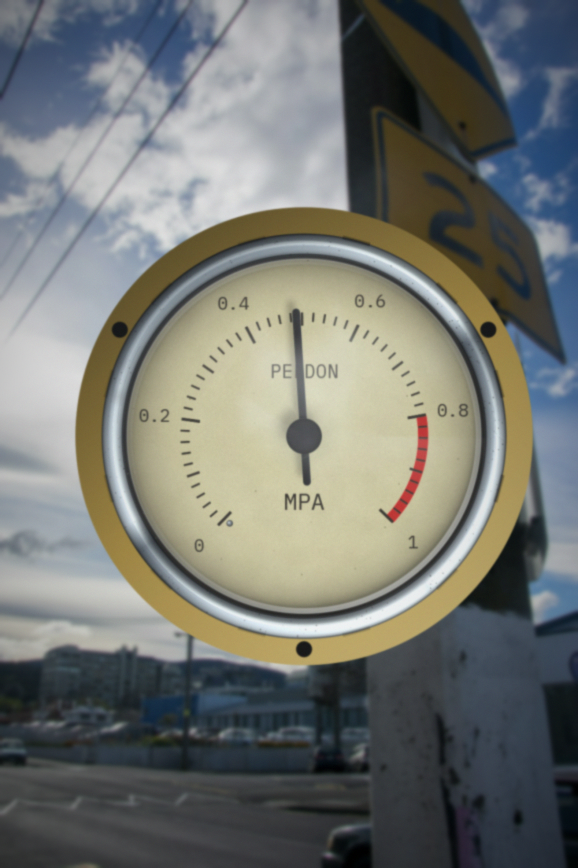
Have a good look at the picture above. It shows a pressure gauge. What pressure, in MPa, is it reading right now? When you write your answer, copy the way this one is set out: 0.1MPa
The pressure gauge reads 0.49MPa
